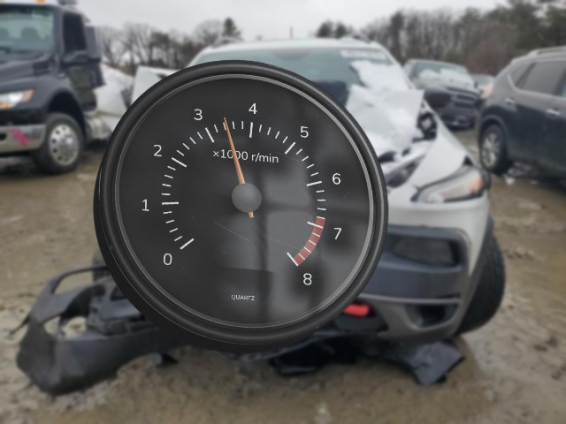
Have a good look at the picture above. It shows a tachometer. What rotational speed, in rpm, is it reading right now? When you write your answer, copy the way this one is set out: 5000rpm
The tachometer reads 3400rpm
